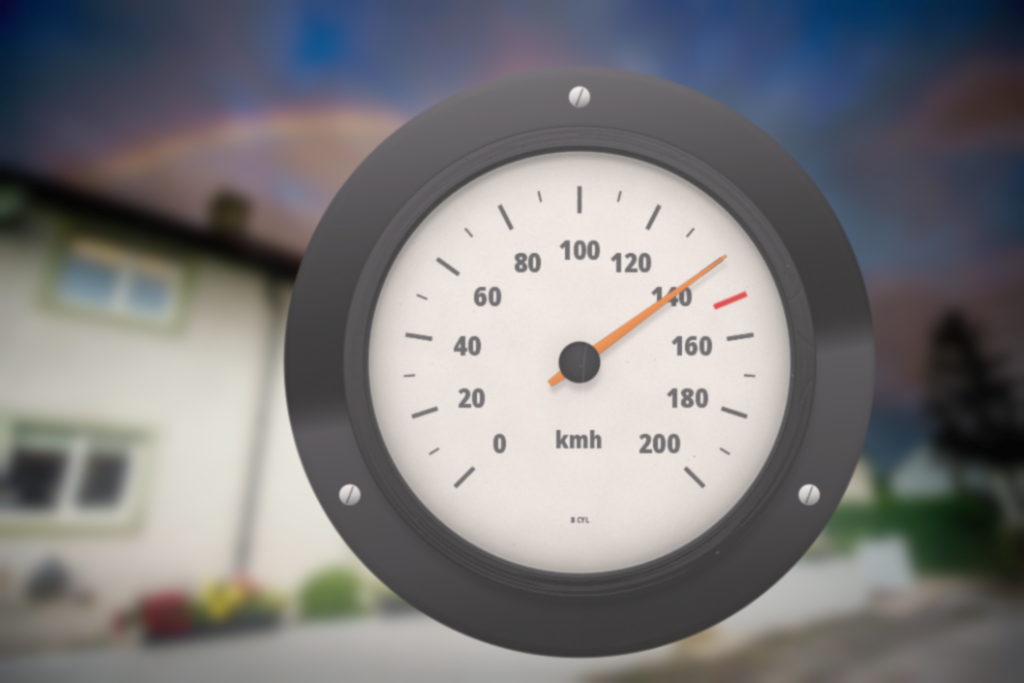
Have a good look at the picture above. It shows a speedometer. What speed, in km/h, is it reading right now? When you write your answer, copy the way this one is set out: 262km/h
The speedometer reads 140km/h
